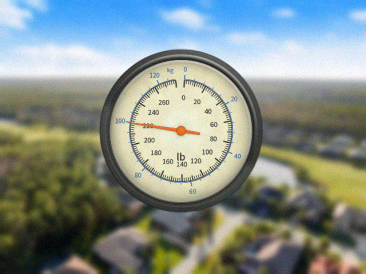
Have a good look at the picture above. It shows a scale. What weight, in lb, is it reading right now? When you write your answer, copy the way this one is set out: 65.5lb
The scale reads 220lb
